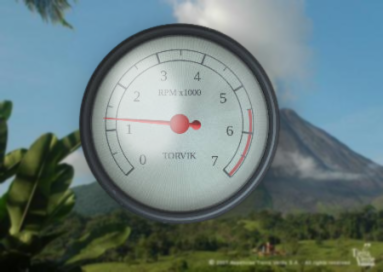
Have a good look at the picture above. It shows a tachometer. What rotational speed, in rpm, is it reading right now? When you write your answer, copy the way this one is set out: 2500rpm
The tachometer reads 1250rpm
